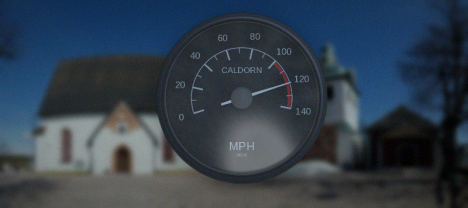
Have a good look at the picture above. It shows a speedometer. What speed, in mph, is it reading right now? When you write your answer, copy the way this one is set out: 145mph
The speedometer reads 120mph
